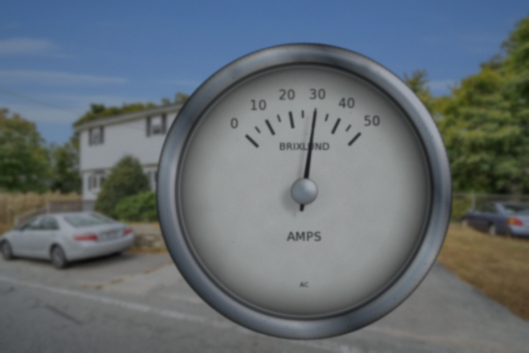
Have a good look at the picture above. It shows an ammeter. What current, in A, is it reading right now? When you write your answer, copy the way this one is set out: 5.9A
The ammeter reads 30A
